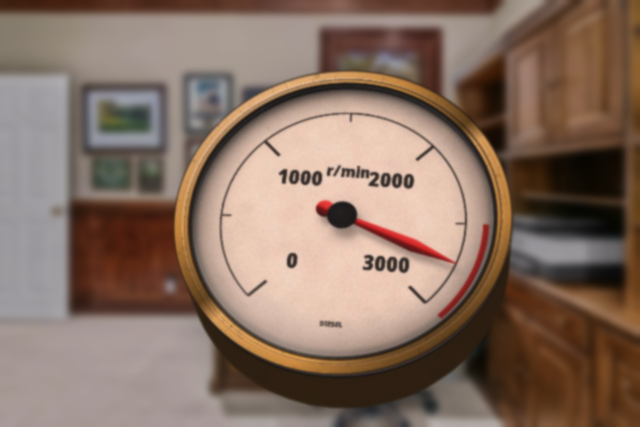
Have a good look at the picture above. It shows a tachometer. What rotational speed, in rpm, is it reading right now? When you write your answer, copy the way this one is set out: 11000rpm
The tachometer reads 2750rpm
